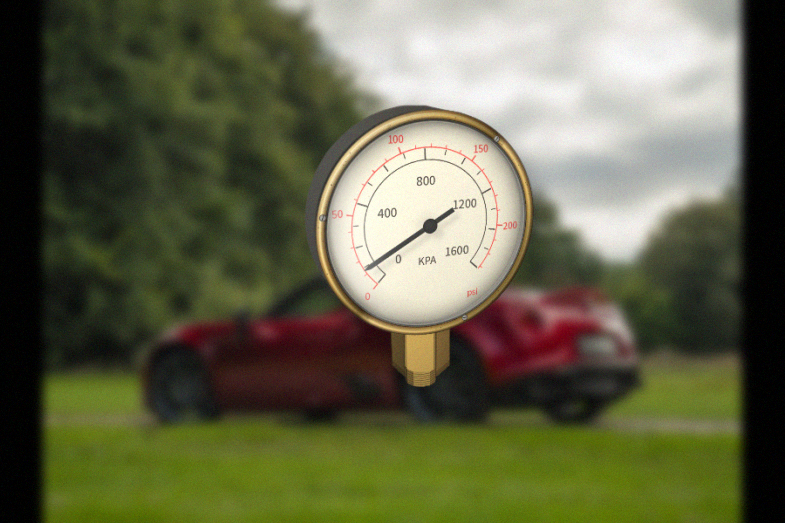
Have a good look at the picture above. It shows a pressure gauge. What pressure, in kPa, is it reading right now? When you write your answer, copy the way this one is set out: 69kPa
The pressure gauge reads 100kPa
